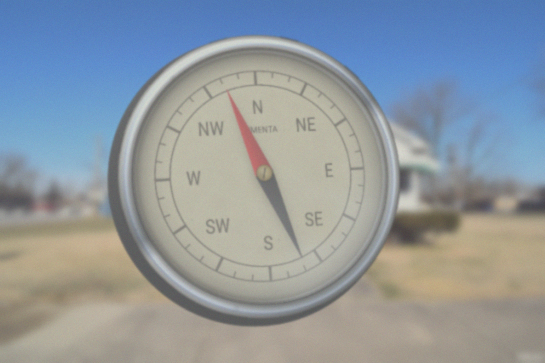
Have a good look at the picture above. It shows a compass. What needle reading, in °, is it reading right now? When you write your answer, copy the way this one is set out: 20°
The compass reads 340°
